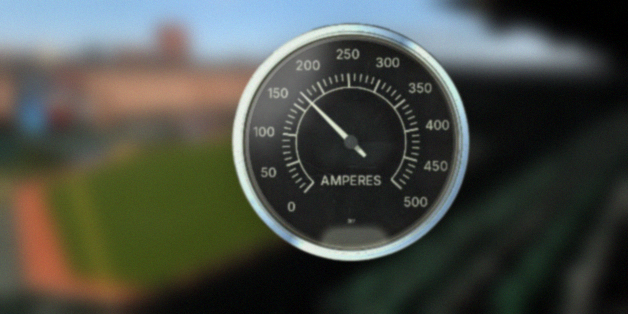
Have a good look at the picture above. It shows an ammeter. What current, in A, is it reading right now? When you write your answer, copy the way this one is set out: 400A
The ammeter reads 170A
